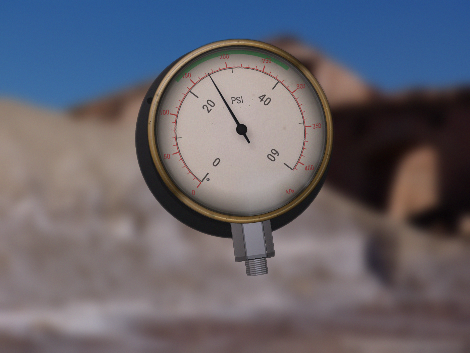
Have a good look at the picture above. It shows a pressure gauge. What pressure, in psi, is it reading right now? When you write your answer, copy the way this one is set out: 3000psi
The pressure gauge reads 25psi
